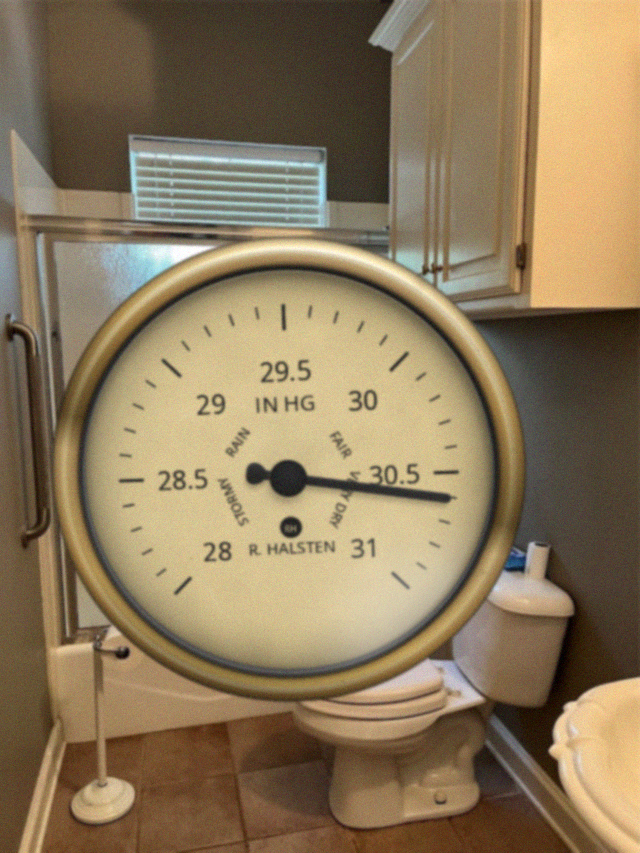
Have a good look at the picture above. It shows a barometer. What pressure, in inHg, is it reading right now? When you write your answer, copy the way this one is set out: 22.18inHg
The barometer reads 30.6inHg
